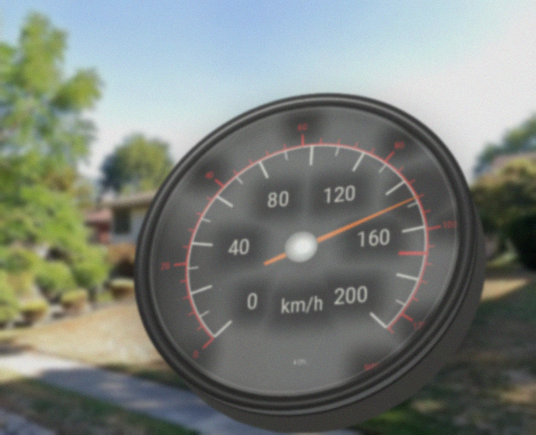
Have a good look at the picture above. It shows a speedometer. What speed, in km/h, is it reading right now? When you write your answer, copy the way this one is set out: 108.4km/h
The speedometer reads 150km/h
